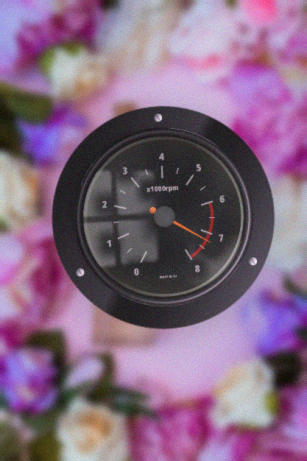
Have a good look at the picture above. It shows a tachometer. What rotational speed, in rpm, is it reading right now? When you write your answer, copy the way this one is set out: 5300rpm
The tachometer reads 7250rpm
